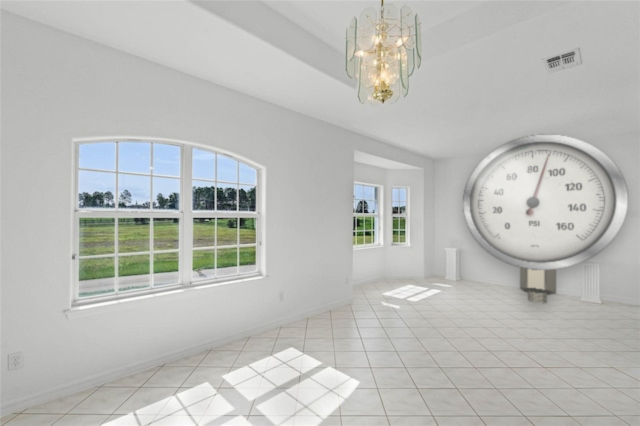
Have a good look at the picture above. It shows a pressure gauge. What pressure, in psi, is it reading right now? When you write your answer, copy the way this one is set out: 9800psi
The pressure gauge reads 90psi
